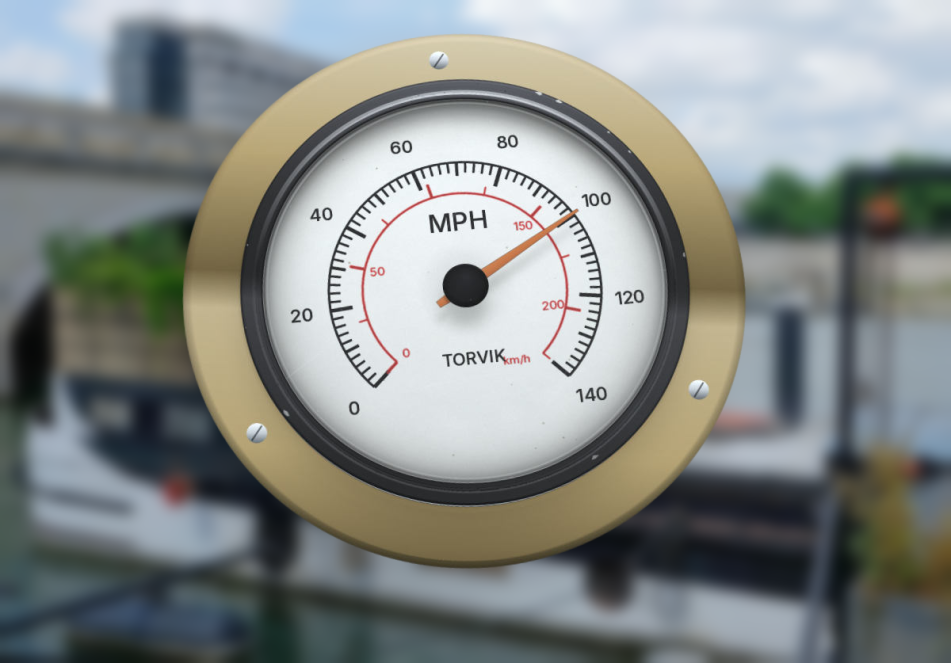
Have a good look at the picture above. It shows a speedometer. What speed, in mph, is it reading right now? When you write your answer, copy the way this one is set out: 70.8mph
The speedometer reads 100mph
